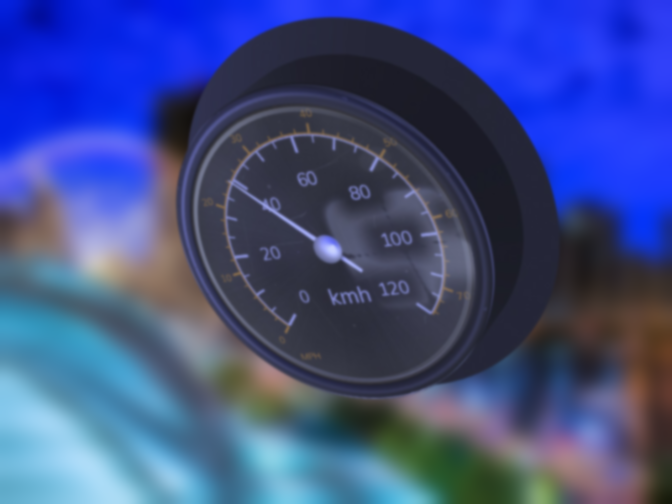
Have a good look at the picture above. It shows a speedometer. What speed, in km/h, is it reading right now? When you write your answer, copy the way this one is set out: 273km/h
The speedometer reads 40km/h
